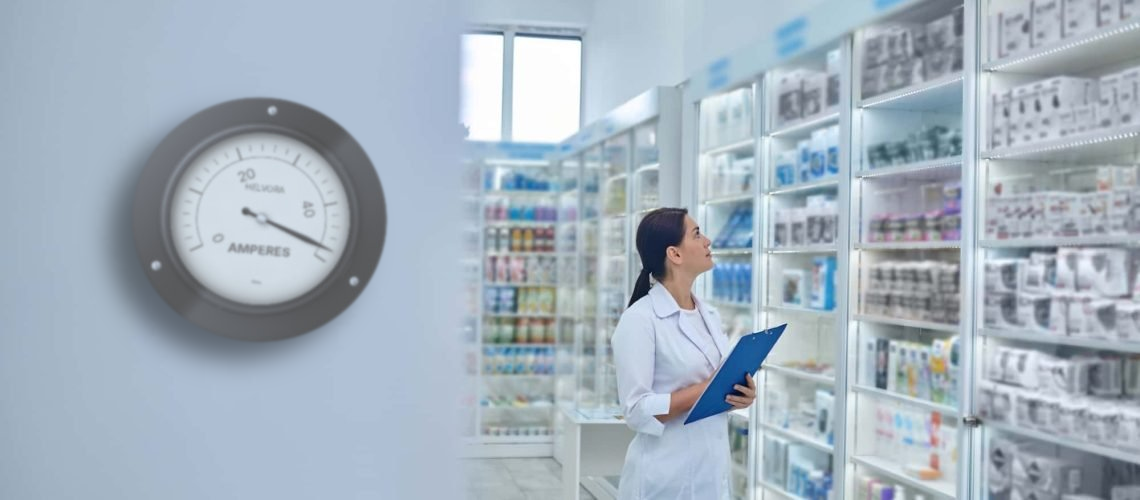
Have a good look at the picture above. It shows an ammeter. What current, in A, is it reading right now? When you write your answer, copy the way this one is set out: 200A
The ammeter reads 48A
